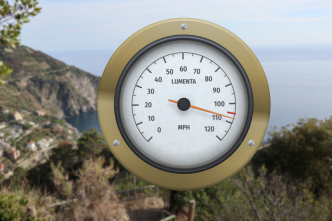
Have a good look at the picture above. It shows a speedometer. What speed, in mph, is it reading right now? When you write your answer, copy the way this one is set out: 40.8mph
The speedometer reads 107.5mph
